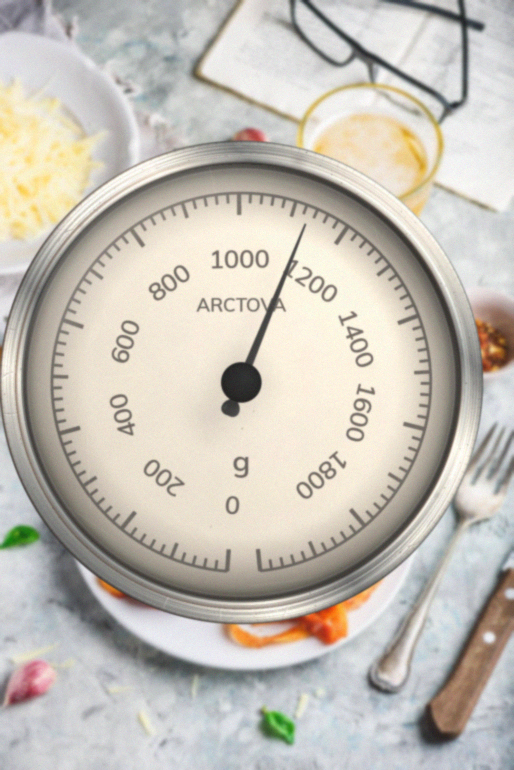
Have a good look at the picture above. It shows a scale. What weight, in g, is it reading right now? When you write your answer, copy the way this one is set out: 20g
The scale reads 1130g
